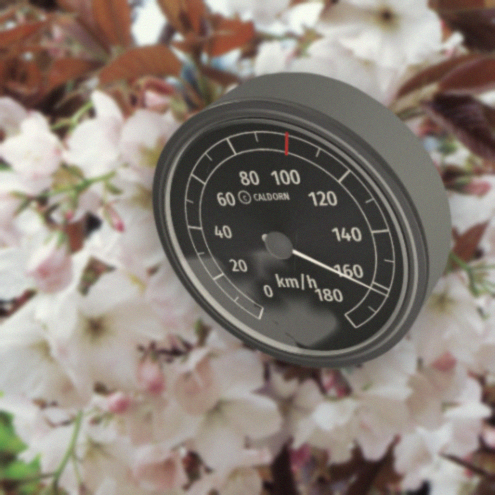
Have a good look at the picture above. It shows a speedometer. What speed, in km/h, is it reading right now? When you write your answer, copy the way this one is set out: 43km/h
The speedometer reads 160km/h
